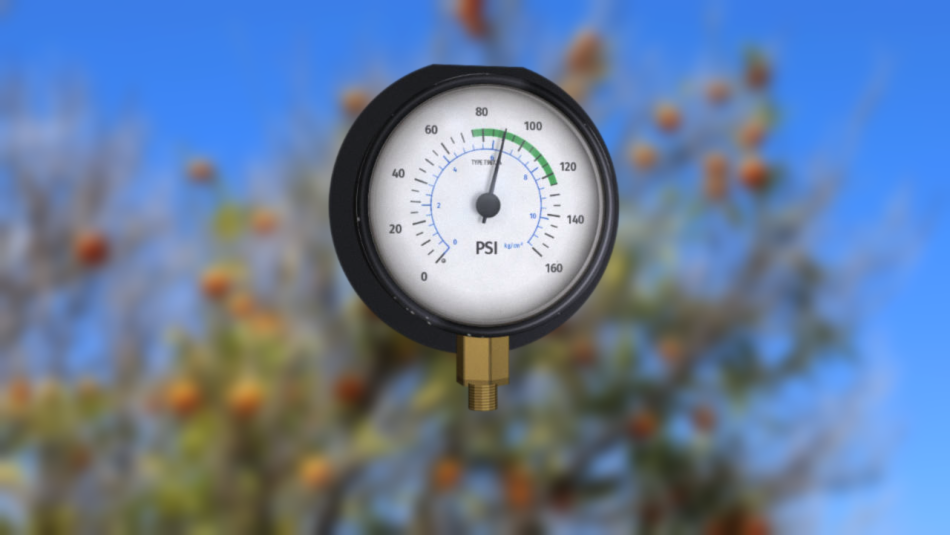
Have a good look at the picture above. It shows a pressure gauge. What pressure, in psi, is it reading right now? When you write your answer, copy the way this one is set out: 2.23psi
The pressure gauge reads 90psi
